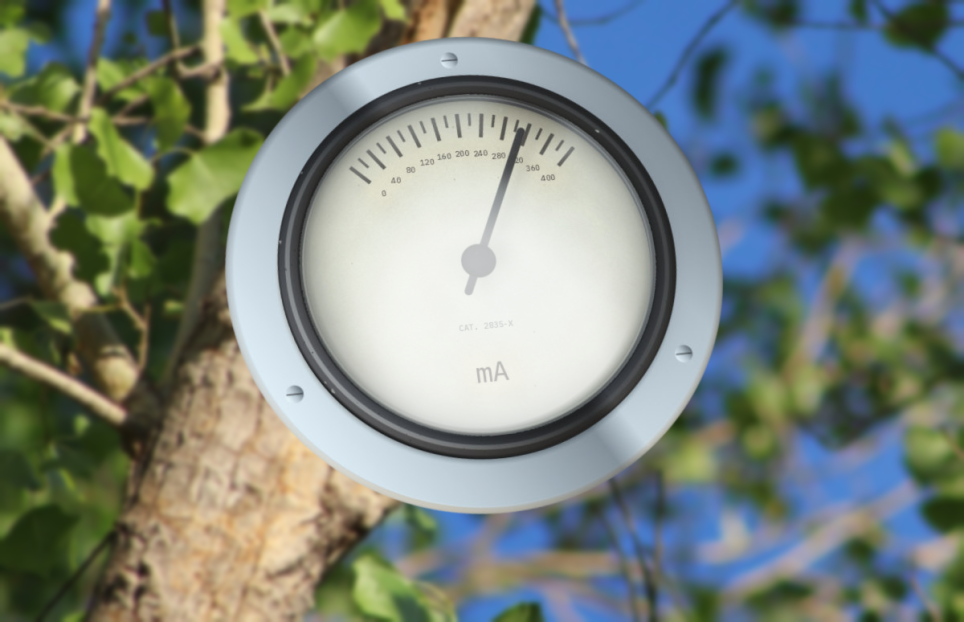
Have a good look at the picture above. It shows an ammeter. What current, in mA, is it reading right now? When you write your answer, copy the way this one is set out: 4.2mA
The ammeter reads 310mA
